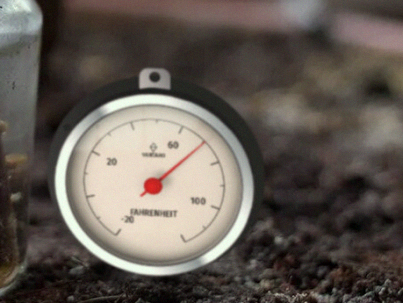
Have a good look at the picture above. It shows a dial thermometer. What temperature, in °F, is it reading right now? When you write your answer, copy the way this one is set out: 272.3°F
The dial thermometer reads 70°F
